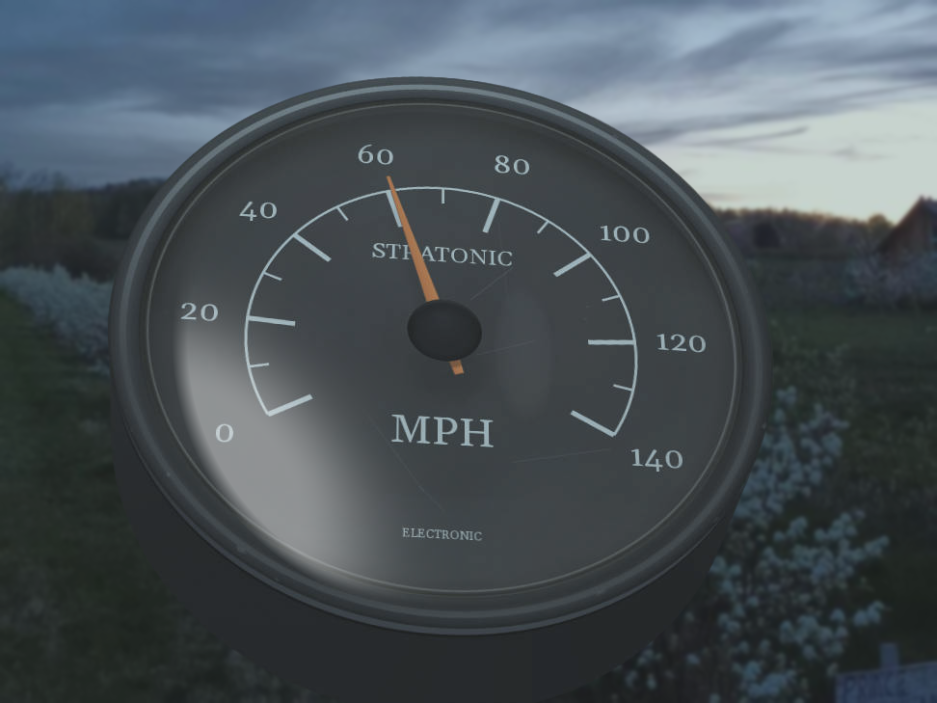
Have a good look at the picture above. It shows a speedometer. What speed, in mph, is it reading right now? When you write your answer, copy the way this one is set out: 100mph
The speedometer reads 60mph
